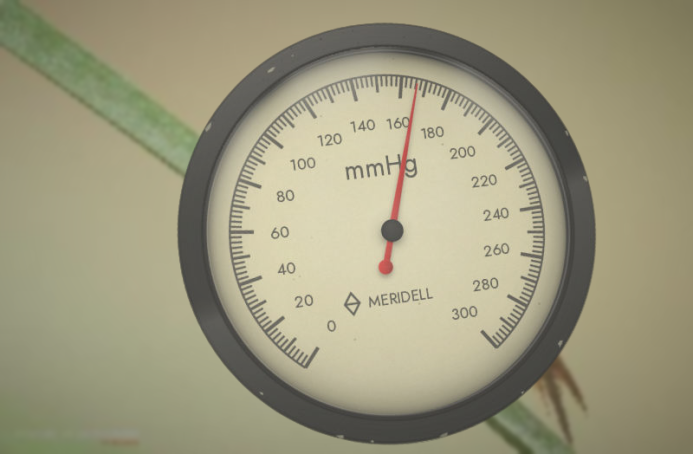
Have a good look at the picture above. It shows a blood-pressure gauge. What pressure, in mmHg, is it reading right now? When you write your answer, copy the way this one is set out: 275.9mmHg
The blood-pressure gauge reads 166mmHg
